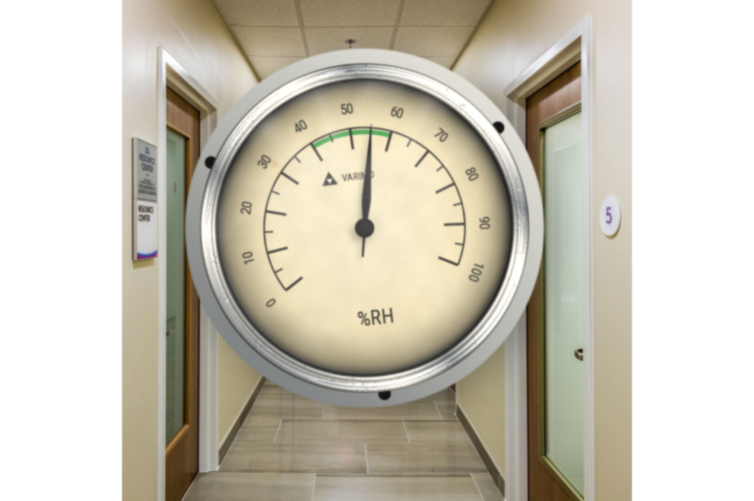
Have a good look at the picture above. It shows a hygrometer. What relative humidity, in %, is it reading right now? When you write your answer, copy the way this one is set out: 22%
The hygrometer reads 55%
